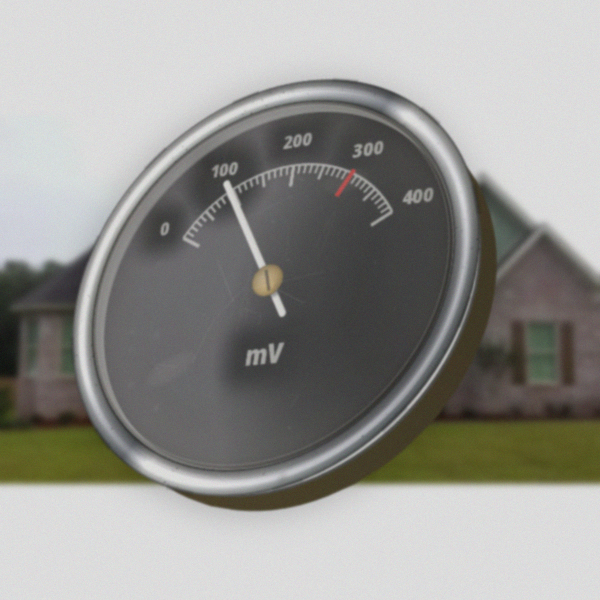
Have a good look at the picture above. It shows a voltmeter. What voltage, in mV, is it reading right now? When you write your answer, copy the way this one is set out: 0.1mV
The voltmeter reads 100mV
